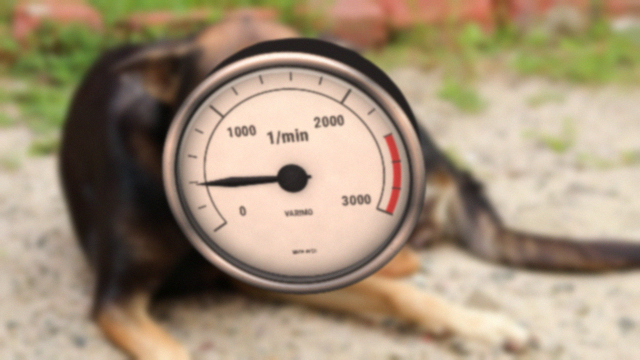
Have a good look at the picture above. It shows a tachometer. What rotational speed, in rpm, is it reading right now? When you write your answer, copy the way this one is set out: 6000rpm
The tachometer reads 400rpm
